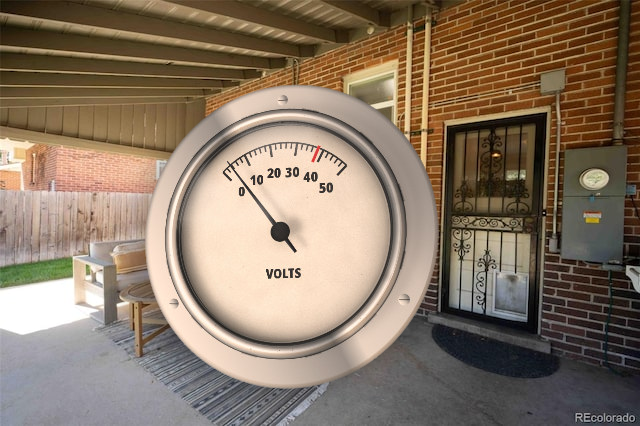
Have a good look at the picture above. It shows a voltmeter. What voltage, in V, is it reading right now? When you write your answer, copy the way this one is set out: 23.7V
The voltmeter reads 4V
